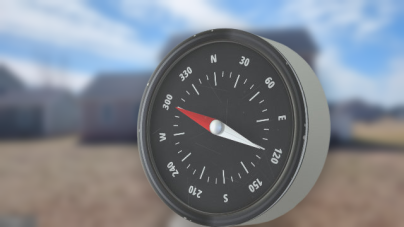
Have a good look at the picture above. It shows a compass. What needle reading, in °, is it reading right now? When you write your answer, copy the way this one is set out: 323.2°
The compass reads 300°
